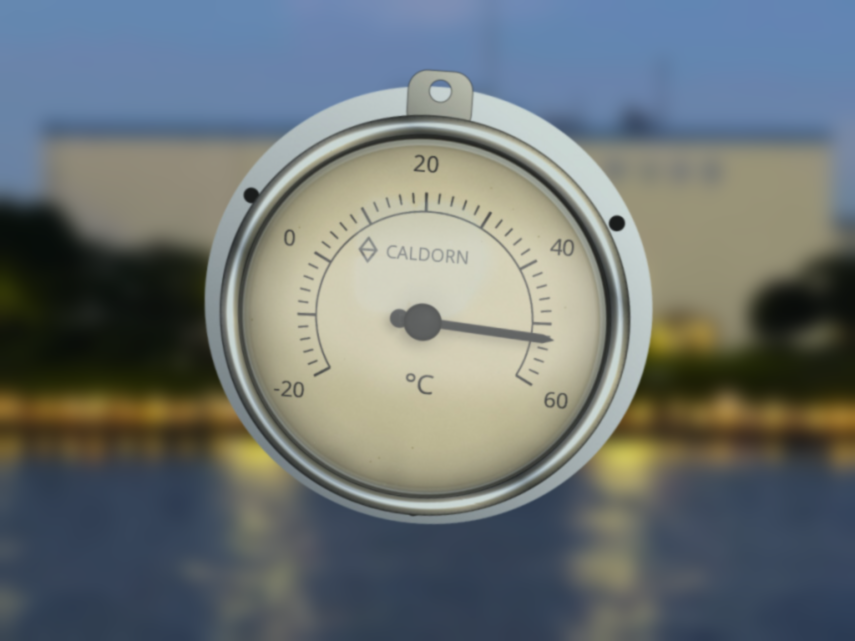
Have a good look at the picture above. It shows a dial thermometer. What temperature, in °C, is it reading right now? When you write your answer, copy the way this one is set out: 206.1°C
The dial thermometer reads 52°C
